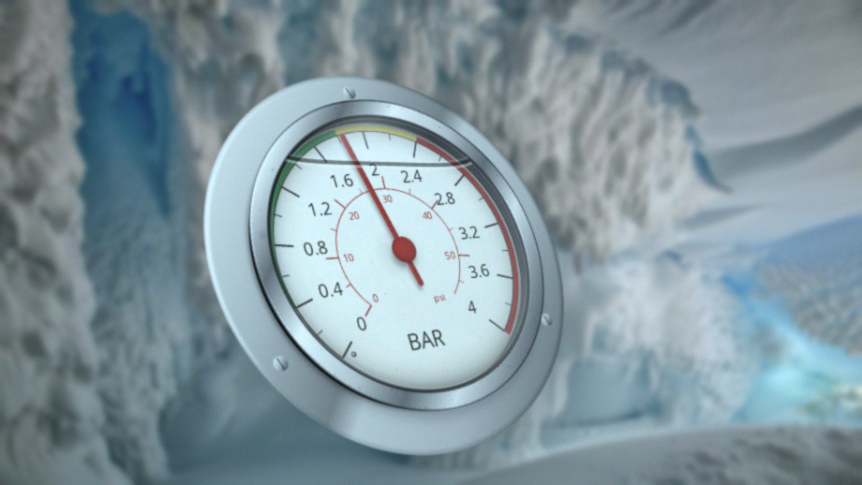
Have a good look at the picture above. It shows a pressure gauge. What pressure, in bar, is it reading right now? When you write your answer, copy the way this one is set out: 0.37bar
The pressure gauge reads 1.8bar
